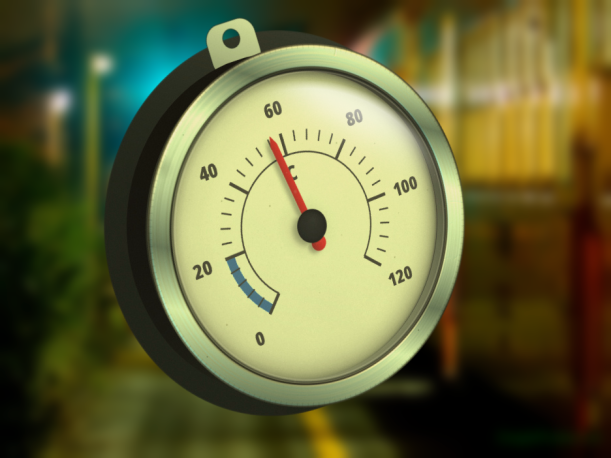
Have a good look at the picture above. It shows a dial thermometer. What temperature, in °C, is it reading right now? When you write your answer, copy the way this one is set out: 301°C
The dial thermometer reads 56°C
